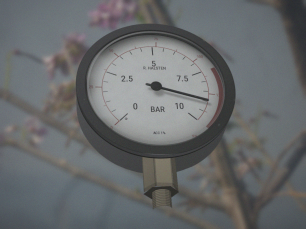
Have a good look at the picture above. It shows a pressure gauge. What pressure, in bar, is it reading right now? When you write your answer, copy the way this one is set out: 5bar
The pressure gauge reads 9bar
